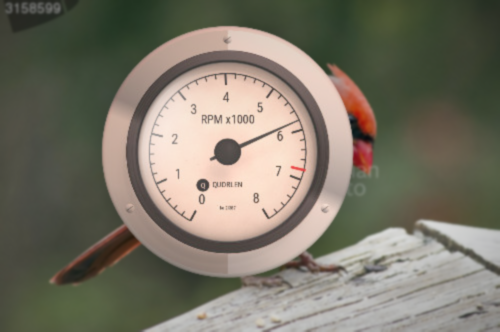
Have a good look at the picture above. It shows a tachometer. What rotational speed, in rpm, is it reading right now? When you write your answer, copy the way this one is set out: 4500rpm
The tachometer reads 5800rpm
